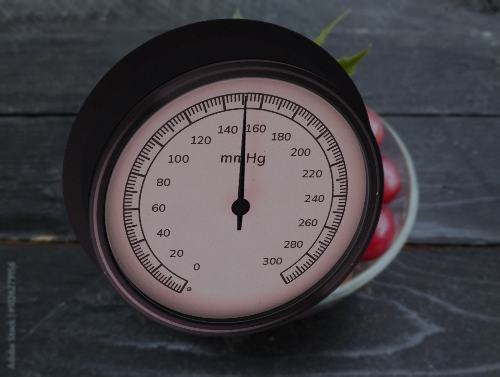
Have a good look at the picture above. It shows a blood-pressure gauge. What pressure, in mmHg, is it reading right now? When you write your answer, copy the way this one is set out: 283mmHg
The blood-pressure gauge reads 150mmHg
